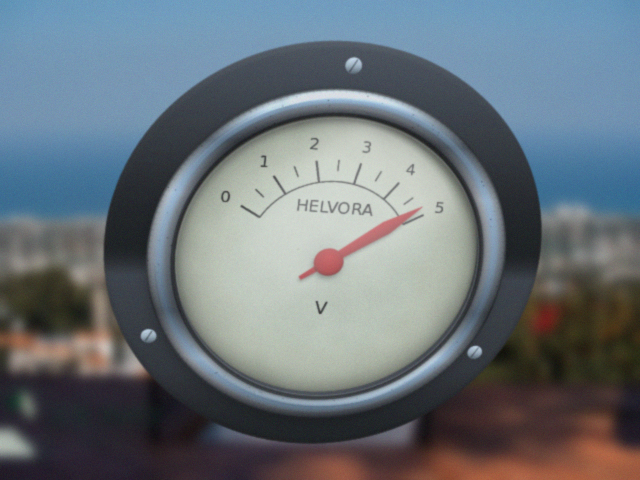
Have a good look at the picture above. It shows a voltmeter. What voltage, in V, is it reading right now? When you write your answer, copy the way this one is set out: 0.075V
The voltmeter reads 4.75V
